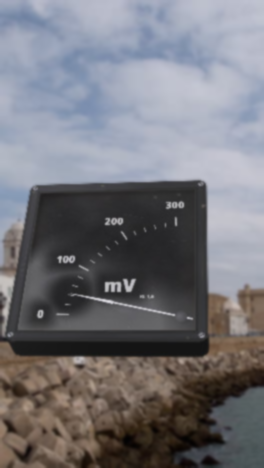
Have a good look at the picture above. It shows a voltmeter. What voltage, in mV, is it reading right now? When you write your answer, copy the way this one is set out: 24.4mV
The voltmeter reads 40mV
